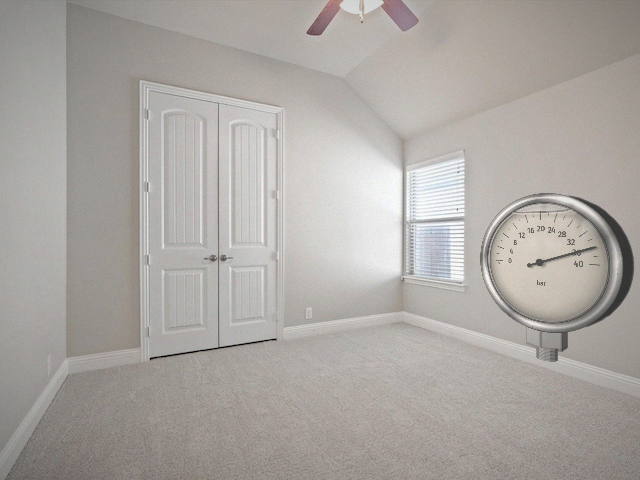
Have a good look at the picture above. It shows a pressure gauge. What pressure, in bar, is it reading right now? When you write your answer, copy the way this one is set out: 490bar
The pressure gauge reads 36bar
